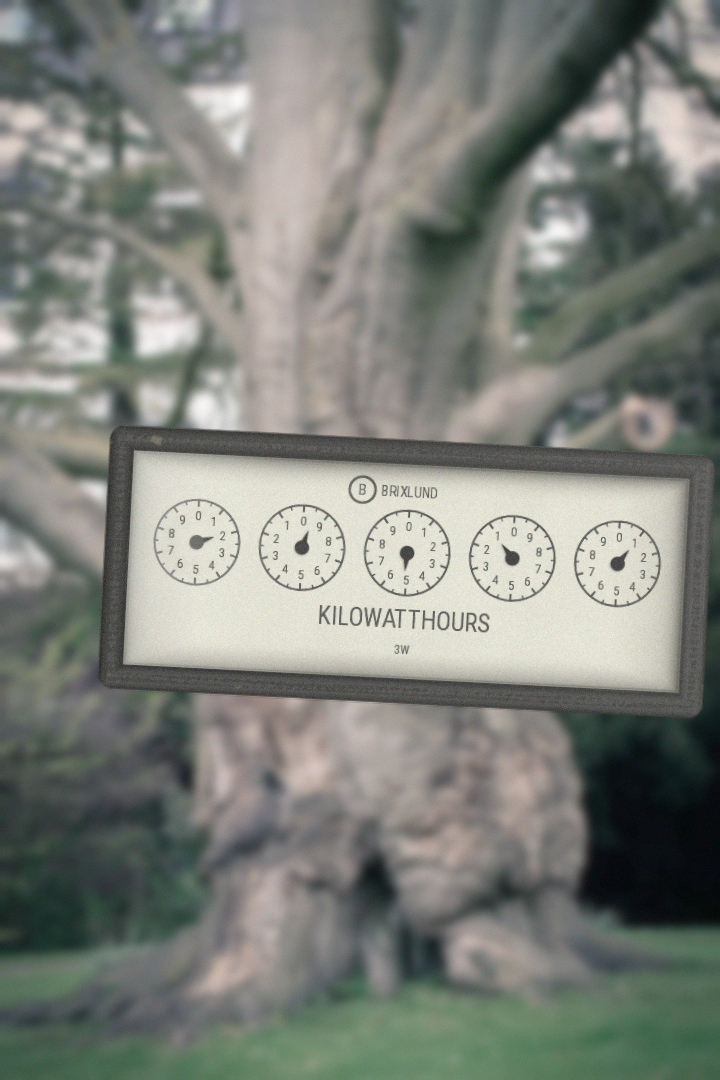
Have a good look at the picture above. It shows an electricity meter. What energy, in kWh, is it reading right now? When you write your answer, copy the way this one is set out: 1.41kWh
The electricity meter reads 19511kWh
